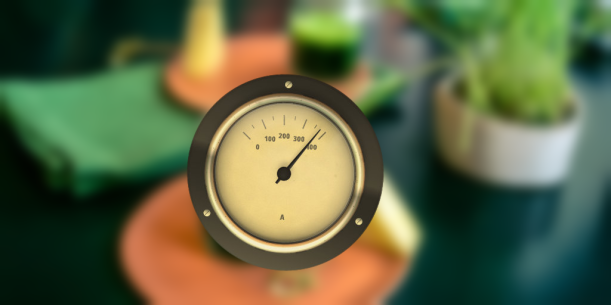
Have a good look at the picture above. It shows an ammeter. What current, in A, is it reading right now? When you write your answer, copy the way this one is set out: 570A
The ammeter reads 375A
